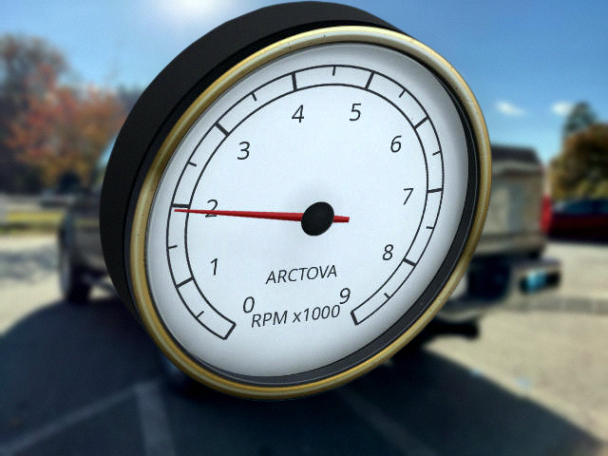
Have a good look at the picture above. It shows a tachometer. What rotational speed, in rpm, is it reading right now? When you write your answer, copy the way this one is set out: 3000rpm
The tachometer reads 2000rpm
